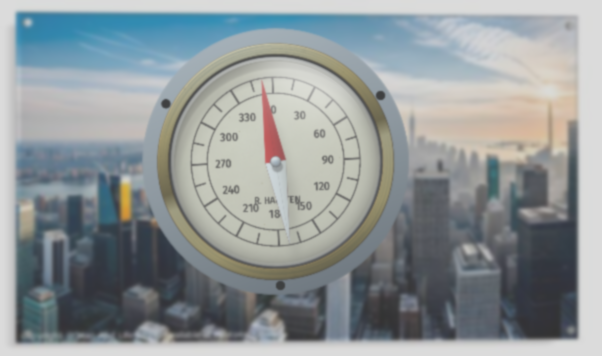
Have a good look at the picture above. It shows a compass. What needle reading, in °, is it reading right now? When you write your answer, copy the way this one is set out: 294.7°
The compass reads 352.5°
